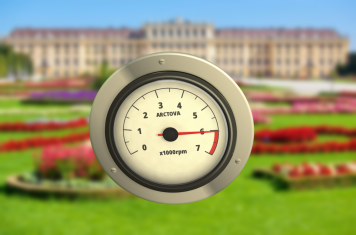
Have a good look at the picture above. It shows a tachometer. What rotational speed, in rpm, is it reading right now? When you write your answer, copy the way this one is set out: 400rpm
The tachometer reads 6000rpm
